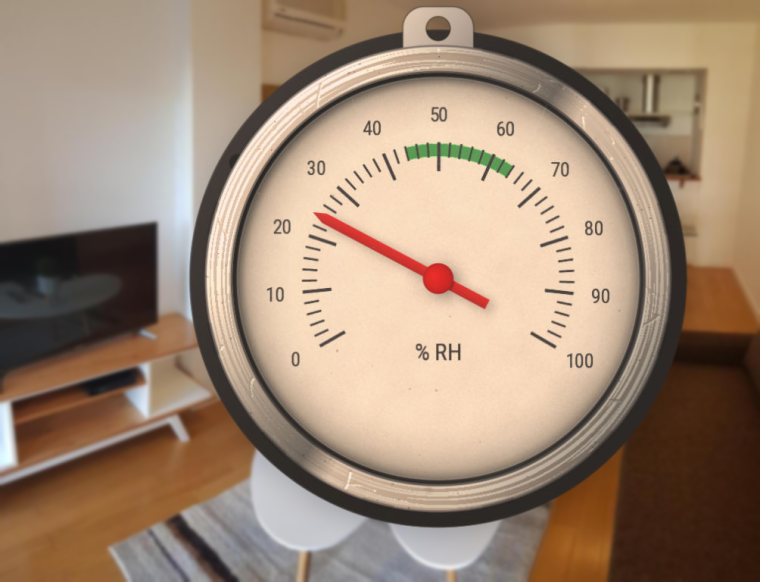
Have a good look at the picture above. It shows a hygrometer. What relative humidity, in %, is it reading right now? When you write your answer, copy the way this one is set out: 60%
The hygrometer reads 24%
